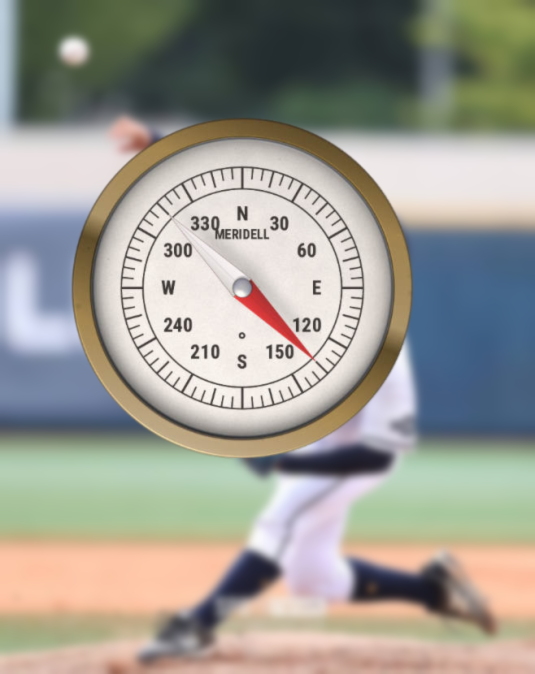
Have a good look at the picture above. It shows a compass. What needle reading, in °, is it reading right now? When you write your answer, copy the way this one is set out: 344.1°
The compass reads 135°
